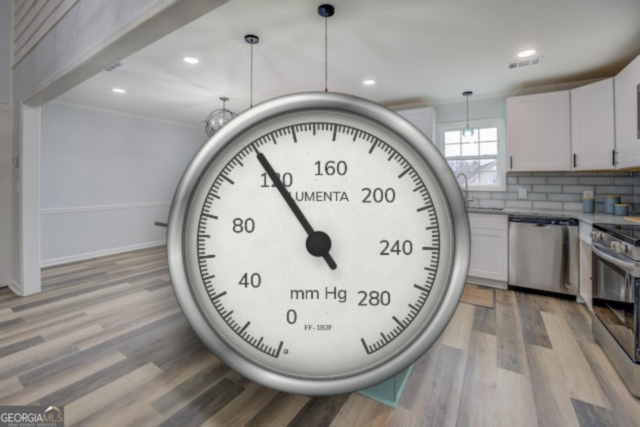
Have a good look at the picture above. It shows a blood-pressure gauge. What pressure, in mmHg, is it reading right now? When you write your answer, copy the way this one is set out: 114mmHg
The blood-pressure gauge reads 120mmHg
